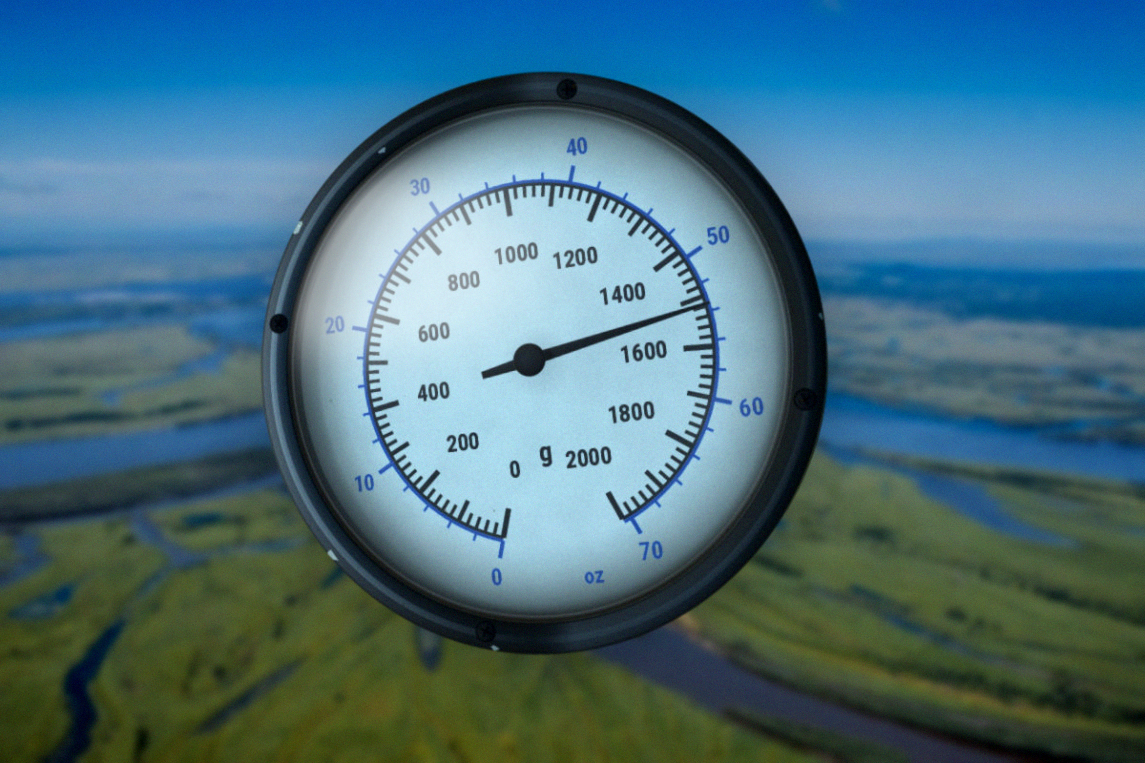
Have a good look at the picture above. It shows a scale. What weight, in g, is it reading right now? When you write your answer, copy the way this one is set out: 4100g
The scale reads 1520g
